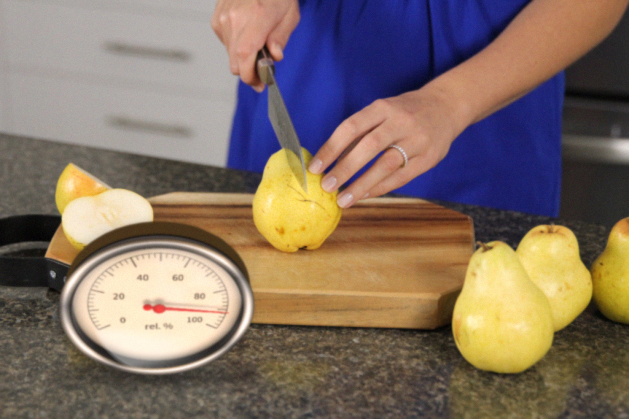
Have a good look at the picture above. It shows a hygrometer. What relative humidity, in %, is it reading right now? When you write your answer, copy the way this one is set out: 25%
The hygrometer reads 90%
